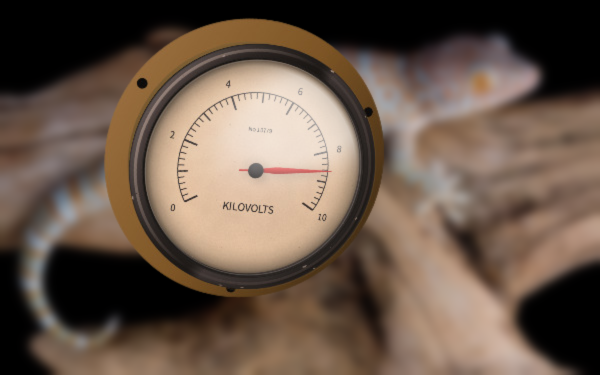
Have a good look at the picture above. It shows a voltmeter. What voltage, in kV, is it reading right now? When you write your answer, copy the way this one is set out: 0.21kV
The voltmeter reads 8.6kV
